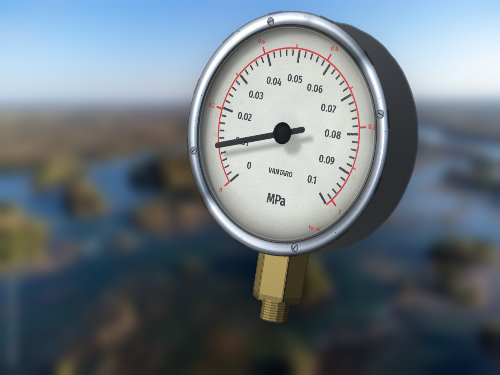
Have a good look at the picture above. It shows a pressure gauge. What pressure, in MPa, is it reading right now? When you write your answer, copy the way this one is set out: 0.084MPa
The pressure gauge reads 0.01MPa
